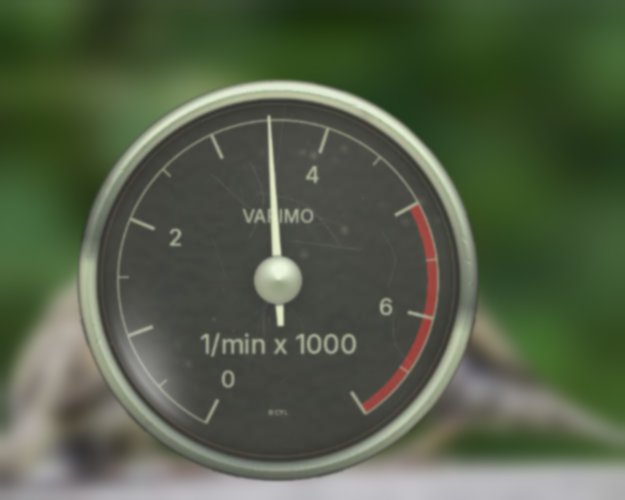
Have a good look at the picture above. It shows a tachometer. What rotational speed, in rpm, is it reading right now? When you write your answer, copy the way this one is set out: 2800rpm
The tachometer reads 3500rpm
